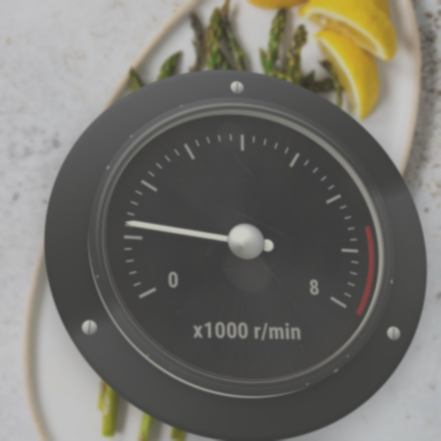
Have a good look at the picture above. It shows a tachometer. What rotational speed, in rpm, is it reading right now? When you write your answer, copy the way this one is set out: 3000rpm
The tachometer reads 1200rpm
